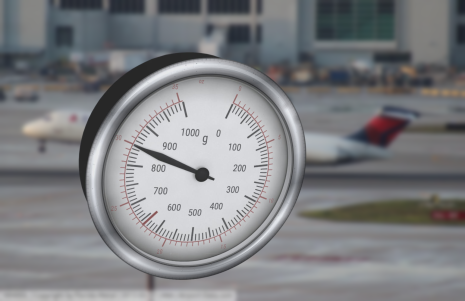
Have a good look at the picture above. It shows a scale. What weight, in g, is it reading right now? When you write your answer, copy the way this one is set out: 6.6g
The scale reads 850g
